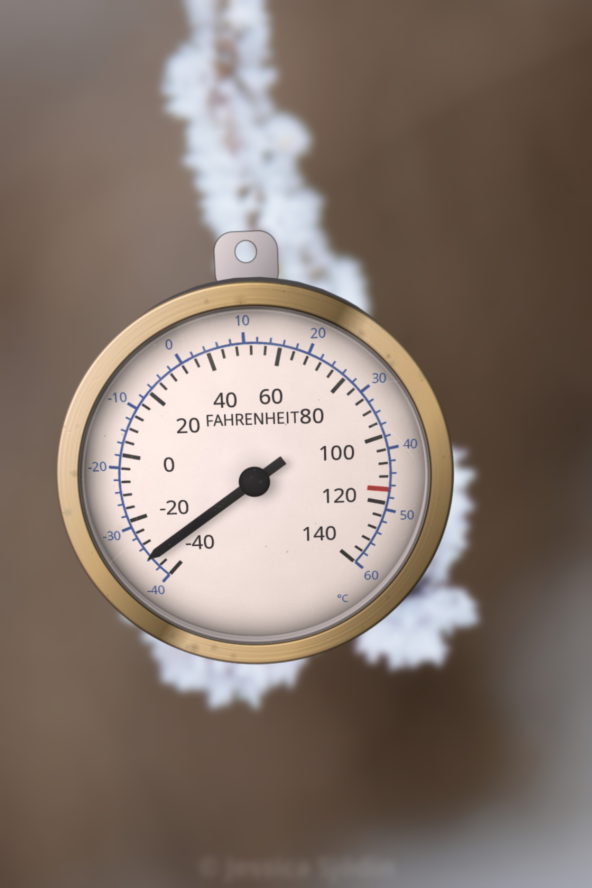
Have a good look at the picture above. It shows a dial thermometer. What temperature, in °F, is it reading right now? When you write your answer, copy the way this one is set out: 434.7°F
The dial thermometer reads -32°F
